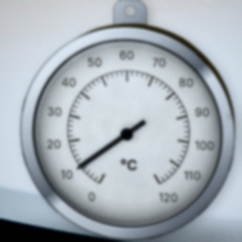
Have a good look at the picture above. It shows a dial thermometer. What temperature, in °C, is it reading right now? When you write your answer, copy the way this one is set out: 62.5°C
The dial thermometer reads 10°C
